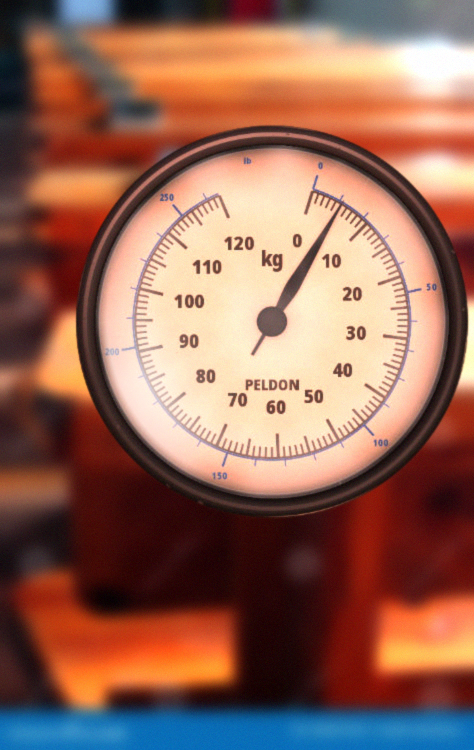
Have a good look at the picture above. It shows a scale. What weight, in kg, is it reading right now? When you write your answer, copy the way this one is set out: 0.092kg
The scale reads 5kg
